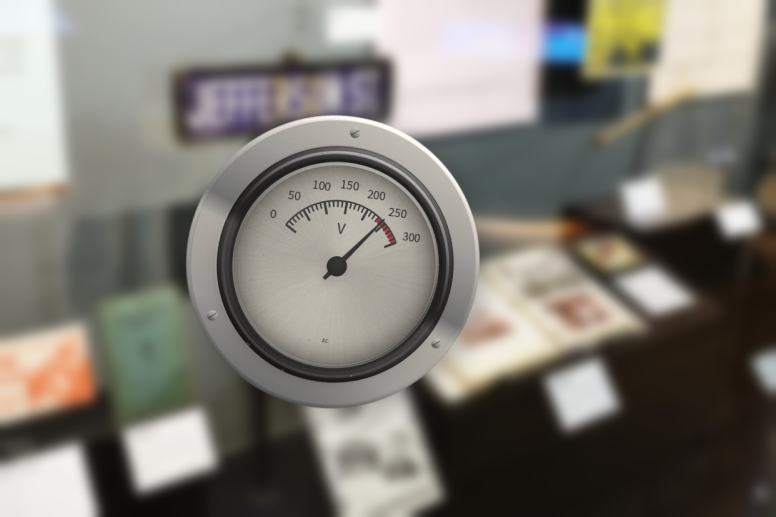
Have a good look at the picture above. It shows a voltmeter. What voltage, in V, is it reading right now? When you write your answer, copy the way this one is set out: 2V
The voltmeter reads 240V
